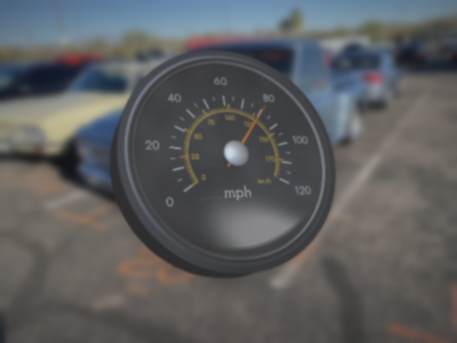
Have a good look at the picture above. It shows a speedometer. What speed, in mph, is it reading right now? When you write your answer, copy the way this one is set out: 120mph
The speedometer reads 80mph
